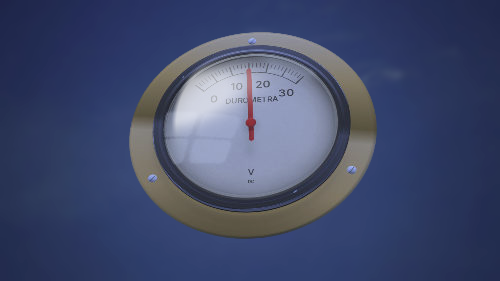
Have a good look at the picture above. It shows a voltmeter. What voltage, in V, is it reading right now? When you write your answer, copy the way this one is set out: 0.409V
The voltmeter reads 15V
